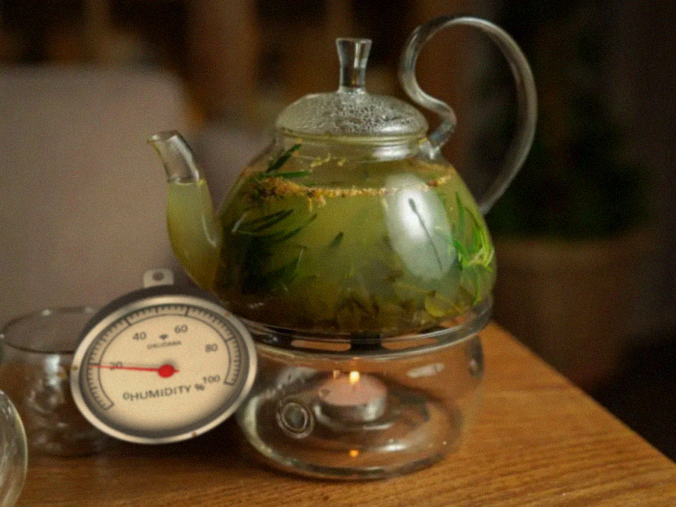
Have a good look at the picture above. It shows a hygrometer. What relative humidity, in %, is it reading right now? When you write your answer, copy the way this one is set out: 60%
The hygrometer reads 20%
